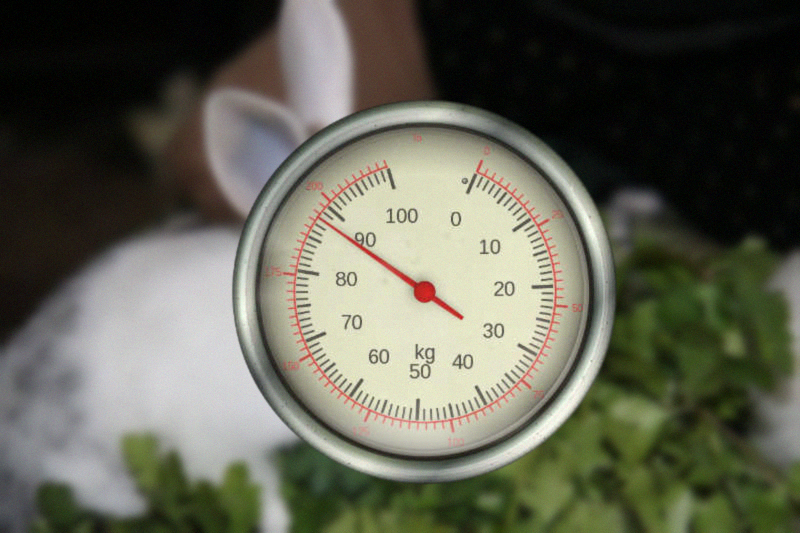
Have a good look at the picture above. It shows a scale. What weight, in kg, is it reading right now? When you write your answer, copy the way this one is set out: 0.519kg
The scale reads 88kg
